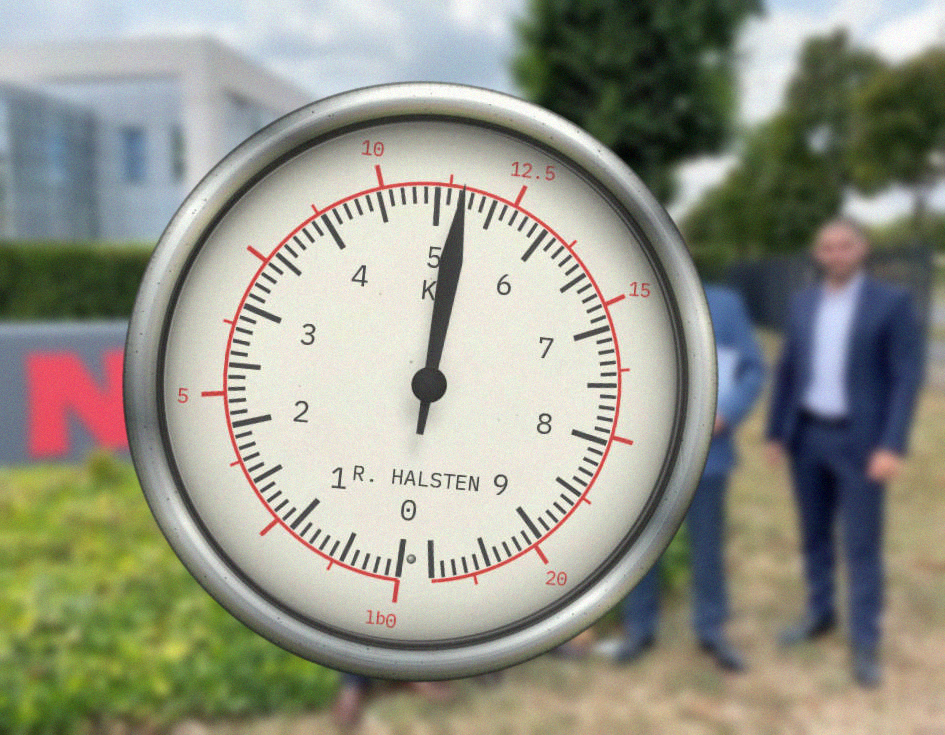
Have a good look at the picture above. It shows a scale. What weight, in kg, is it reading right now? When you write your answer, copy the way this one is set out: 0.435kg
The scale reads 5.2kg
